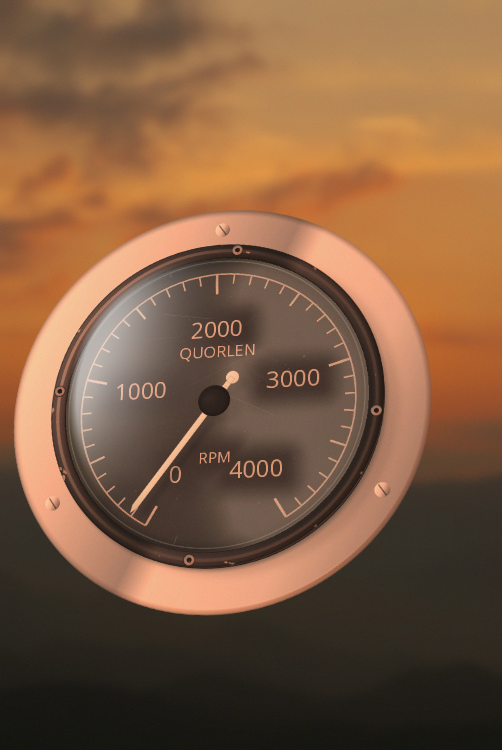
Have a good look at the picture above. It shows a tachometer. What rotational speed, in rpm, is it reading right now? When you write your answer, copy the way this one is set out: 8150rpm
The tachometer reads 100rpm
